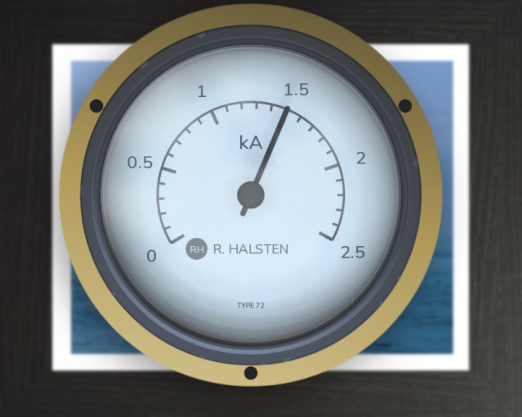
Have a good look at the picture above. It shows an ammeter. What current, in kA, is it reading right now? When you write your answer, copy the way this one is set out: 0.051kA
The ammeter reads 1.5kA
